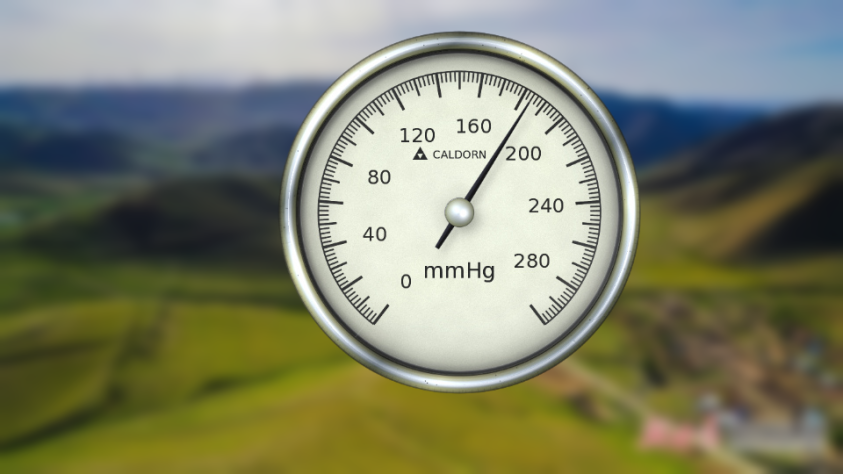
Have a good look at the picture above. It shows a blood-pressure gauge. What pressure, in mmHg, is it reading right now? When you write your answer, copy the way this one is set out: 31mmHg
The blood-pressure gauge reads 184mmHg
